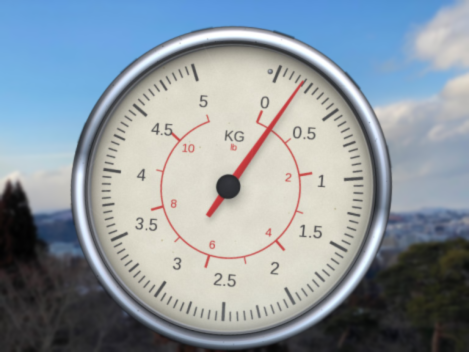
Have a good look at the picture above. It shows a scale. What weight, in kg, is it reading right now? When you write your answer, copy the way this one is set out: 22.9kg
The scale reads 0.2kg
